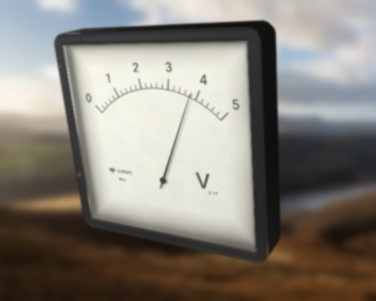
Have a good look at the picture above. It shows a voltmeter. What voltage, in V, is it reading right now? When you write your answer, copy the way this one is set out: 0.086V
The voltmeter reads 3.8V
